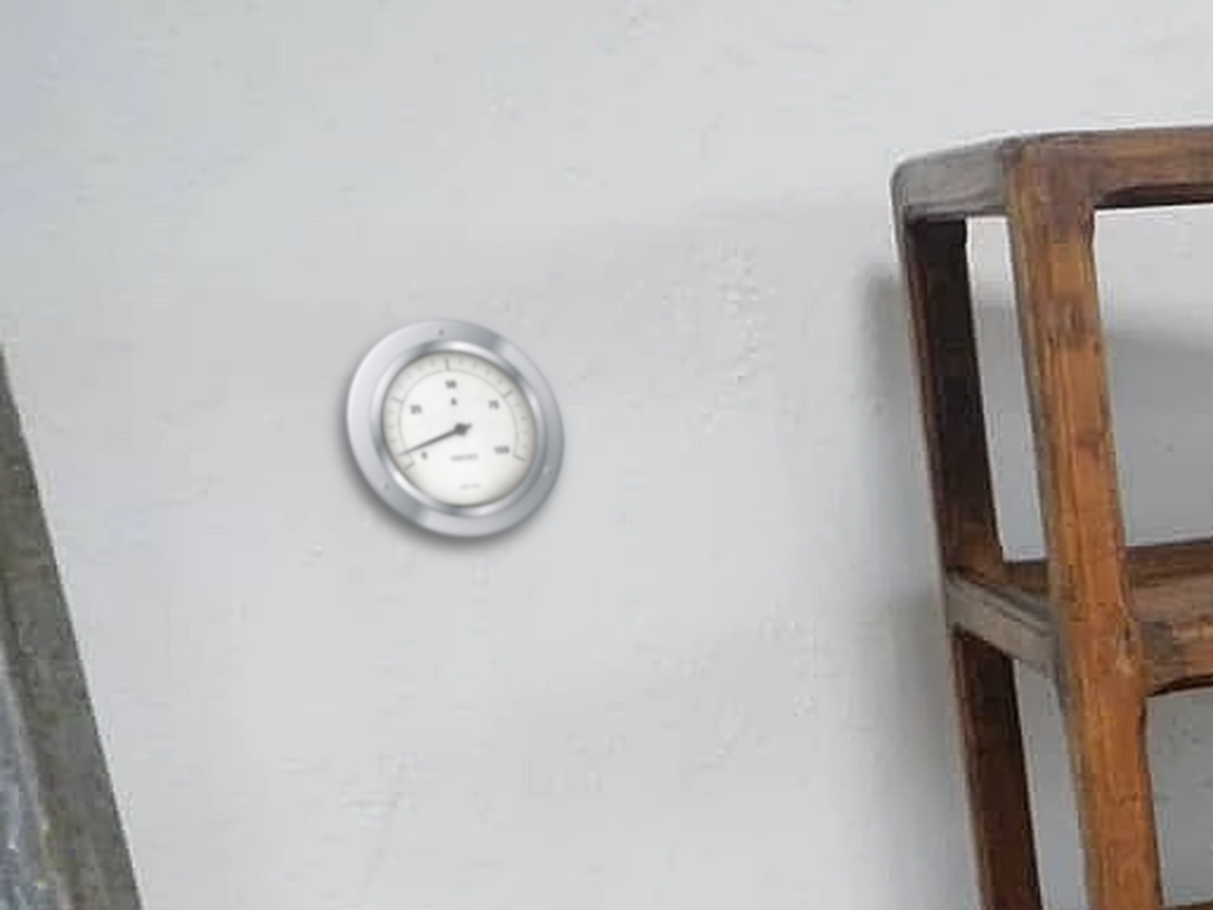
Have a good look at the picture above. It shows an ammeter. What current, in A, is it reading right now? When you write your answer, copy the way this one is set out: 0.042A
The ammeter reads 5A
